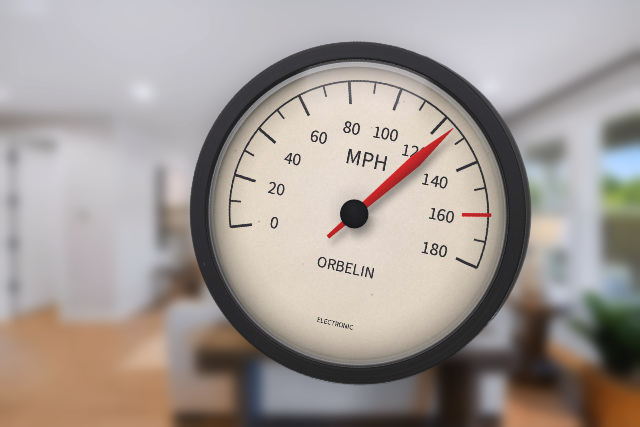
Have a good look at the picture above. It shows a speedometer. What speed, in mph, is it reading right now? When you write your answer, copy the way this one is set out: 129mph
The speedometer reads 125mph
